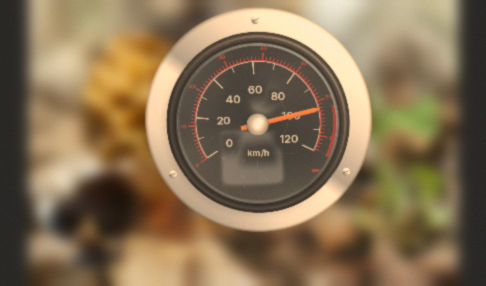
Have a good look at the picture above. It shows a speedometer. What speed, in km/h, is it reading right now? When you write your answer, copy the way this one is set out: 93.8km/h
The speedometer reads 100km/h
